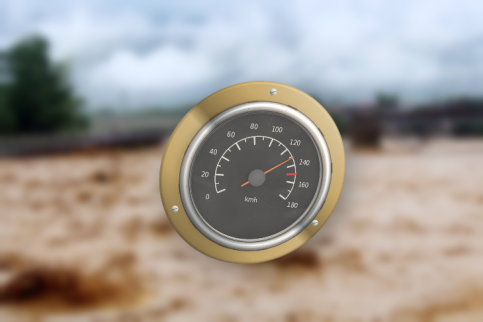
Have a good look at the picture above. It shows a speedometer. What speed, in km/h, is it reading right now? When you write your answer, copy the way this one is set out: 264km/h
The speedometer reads 130km/h
